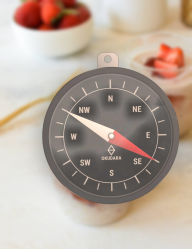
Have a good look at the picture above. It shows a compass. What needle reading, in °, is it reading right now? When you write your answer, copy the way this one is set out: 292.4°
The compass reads 120°
